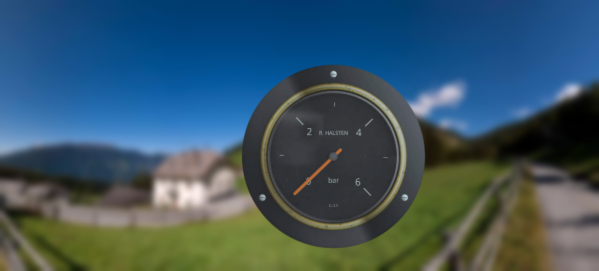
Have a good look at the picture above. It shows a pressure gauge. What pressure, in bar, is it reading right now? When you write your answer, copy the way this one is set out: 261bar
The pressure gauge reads 0bar
